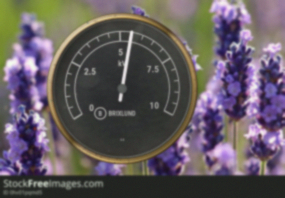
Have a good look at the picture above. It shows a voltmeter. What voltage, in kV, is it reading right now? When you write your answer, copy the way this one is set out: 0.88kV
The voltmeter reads 5.5kV
